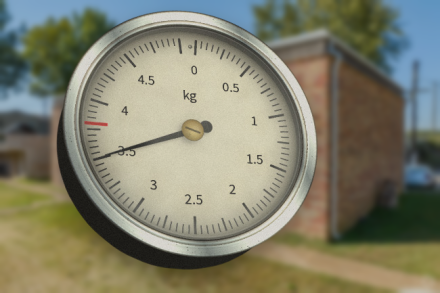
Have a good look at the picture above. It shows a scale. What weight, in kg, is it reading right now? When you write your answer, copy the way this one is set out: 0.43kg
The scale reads 3.5kg
